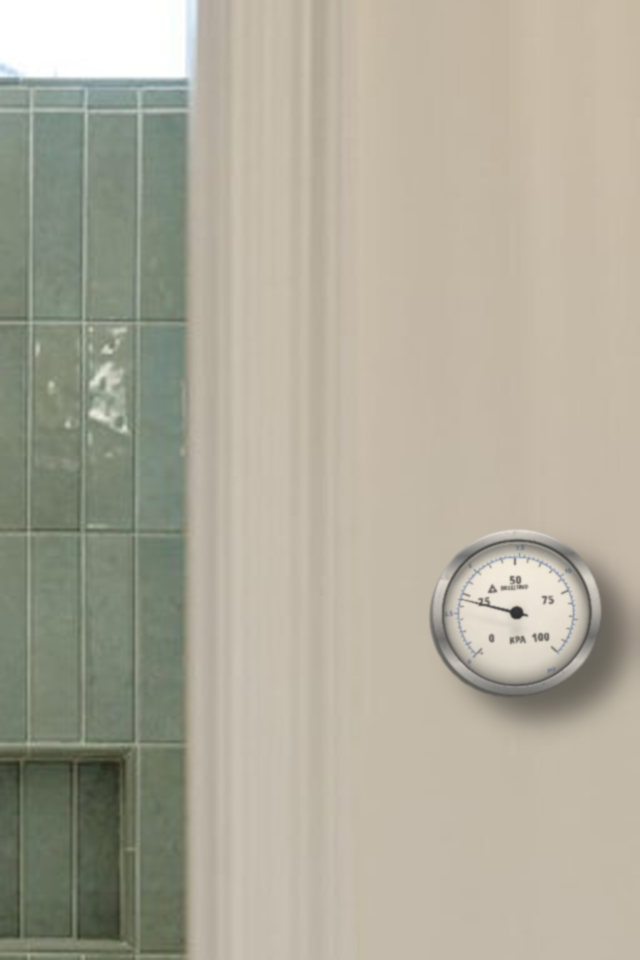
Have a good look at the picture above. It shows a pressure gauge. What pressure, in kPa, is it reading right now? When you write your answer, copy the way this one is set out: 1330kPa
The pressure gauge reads 22.5kPa
